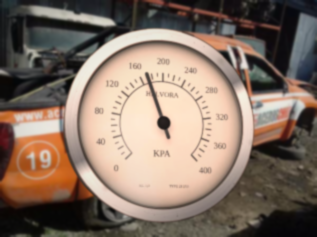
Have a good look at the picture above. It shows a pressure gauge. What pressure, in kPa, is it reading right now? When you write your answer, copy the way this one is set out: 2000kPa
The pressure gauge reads 170kPa
